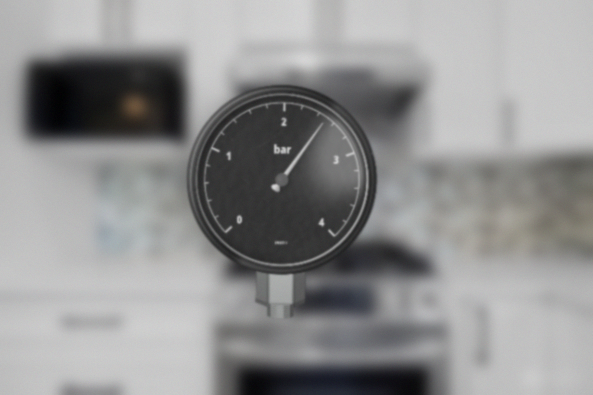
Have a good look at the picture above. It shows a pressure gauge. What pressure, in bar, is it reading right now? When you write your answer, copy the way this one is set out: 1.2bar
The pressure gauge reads 2.5bar
